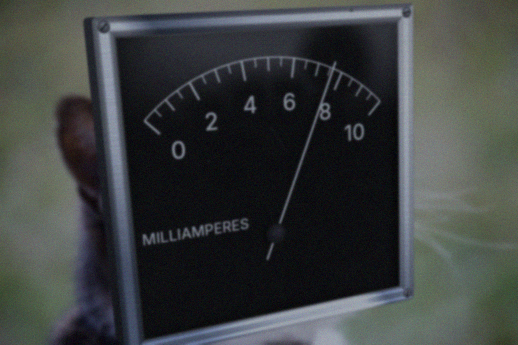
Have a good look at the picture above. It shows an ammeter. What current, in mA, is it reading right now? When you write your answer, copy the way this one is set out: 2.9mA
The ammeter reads 7.5mA
